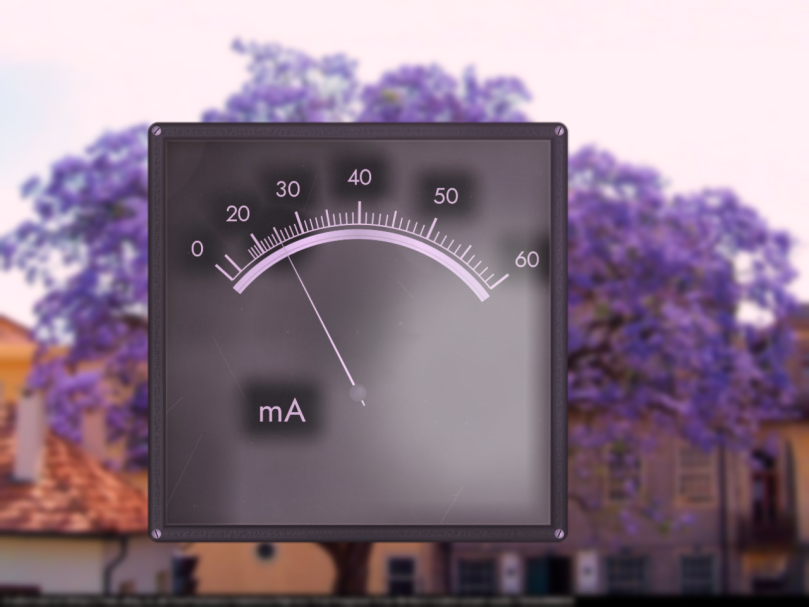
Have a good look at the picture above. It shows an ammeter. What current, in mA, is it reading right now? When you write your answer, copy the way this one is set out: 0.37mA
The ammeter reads 25mA
